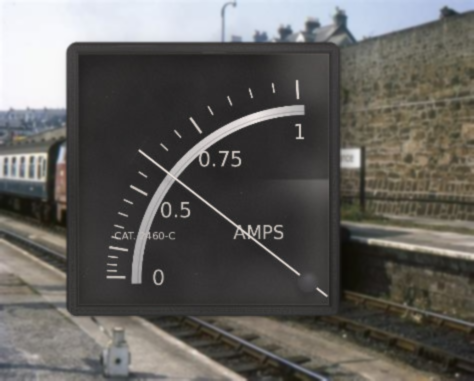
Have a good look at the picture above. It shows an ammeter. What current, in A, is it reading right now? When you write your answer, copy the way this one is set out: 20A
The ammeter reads 0.6A
